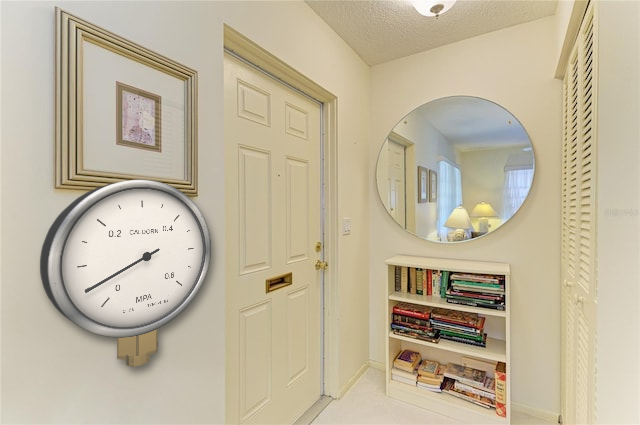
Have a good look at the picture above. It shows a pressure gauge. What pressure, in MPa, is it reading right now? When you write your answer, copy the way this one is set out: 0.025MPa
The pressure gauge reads 0.05MPa
